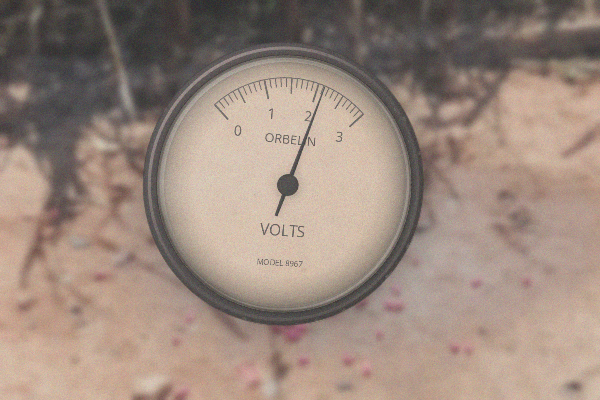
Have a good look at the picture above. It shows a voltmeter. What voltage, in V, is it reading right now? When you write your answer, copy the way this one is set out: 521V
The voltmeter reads 2.1V
